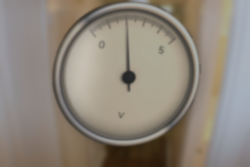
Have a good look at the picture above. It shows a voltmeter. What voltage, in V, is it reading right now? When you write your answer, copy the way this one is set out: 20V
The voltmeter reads 2V
